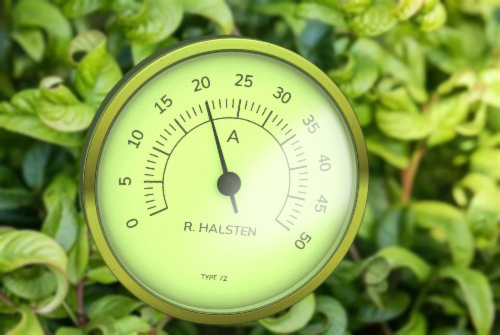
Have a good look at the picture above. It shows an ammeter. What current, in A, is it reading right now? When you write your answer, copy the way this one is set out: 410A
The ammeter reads 20A
